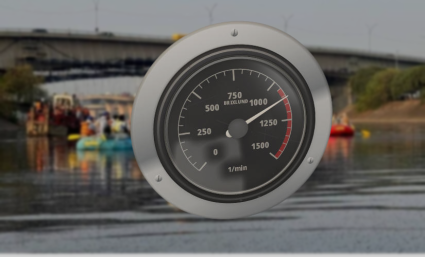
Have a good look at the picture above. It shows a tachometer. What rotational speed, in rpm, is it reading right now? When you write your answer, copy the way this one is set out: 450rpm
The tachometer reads 1100rpm
